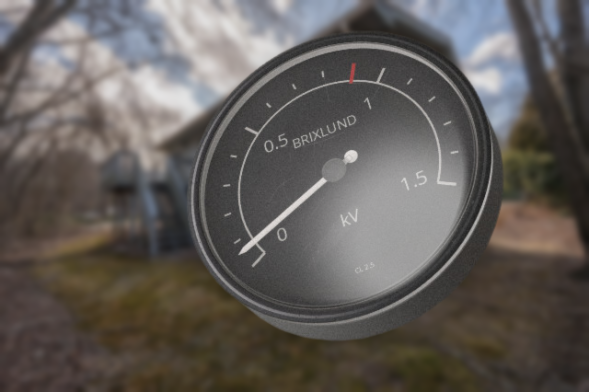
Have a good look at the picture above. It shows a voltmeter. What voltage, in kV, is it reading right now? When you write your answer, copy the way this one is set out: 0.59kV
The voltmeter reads 0.05kV
